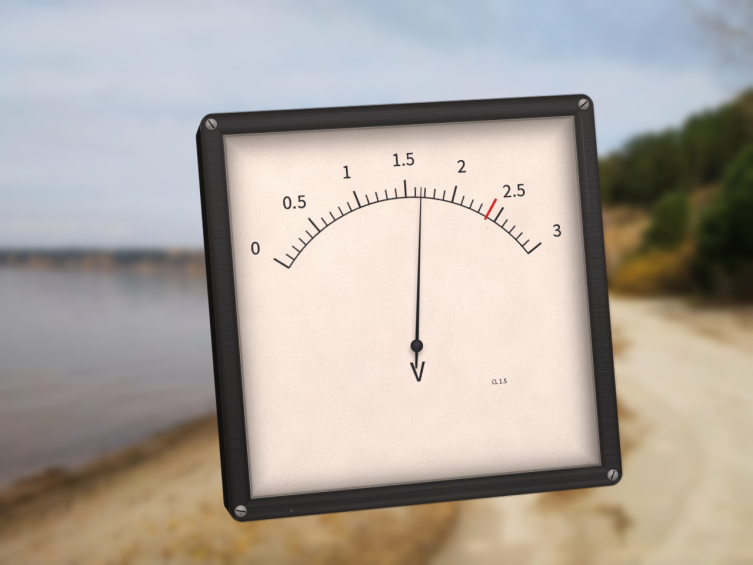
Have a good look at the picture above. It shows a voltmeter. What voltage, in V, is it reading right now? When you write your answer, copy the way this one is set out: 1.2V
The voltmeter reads 1.65V
